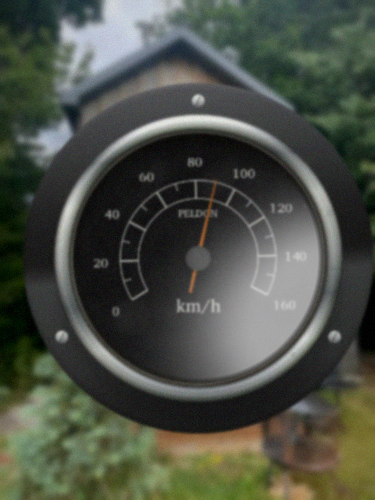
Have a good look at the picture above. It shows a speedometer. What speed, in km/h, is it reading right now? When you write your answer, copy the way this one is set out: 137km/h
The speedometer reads 90km/h
